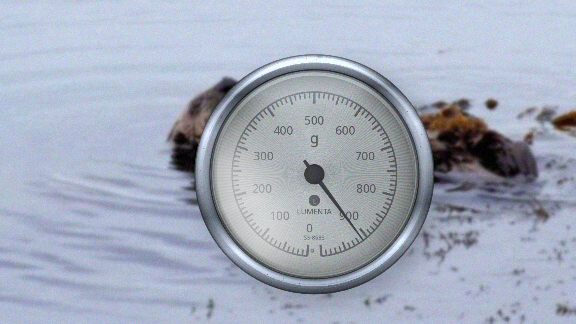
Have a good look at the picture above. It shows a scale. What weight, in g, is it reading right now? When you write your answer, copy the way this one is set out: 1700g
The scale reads 910g
